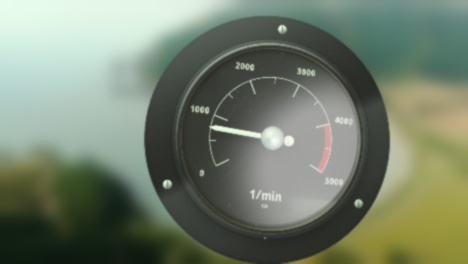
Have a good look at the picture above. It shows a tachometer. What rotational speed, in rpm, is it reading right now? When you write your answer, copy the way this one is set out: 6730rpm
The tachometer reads 750rpm
